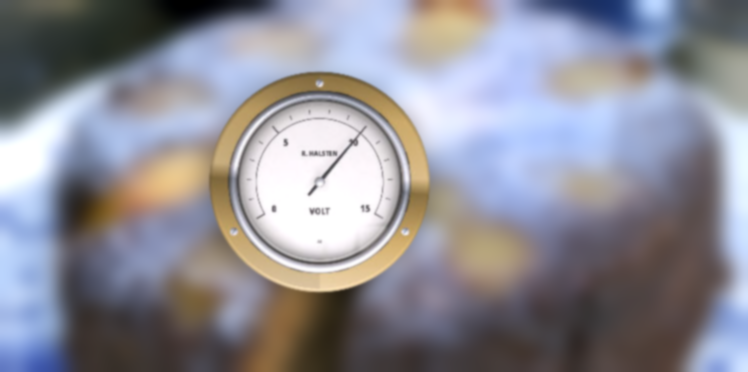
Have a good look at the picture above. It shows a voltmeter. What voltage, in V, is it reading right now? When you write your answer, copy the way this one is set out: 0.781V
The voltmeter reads 10V
